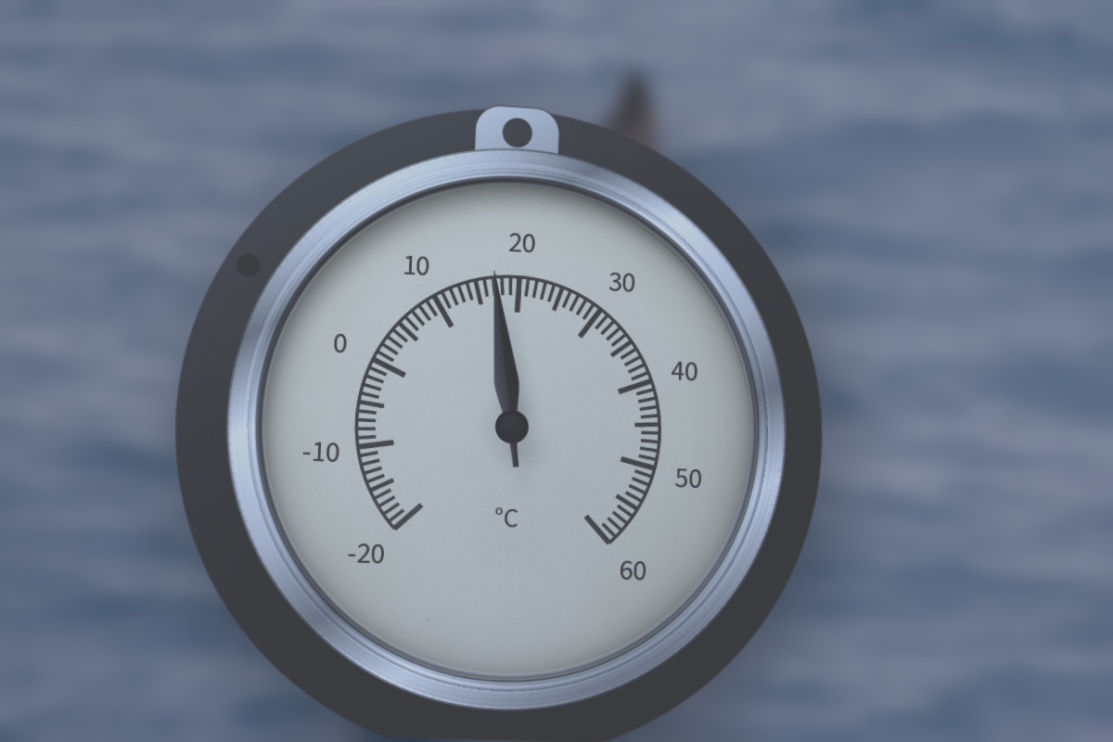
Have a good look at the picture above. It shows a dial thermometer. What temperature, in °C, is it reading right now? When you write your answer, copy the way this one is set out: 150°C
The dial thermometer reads 17°C
